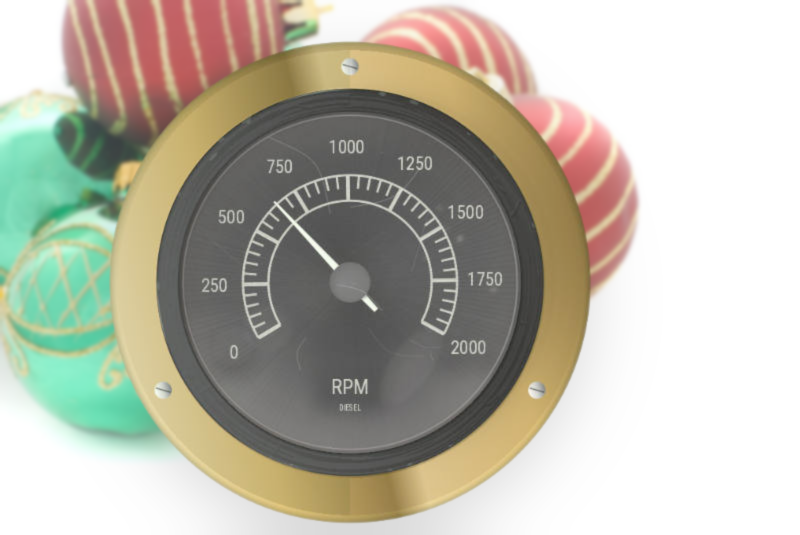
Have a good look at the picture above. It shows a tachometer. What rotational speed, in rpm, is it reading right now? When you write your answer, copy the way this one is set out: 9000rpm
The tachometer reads 650rpm
